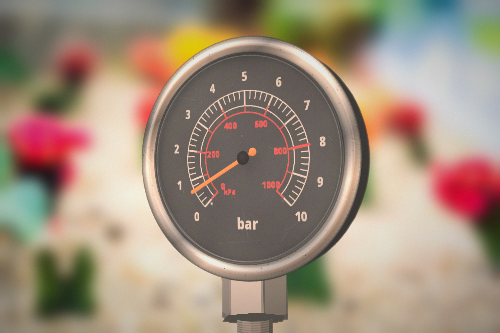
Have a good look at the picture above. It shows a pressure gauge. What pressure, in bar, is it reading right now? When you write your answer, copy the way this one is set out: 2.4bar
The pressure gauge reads 0.6bar
